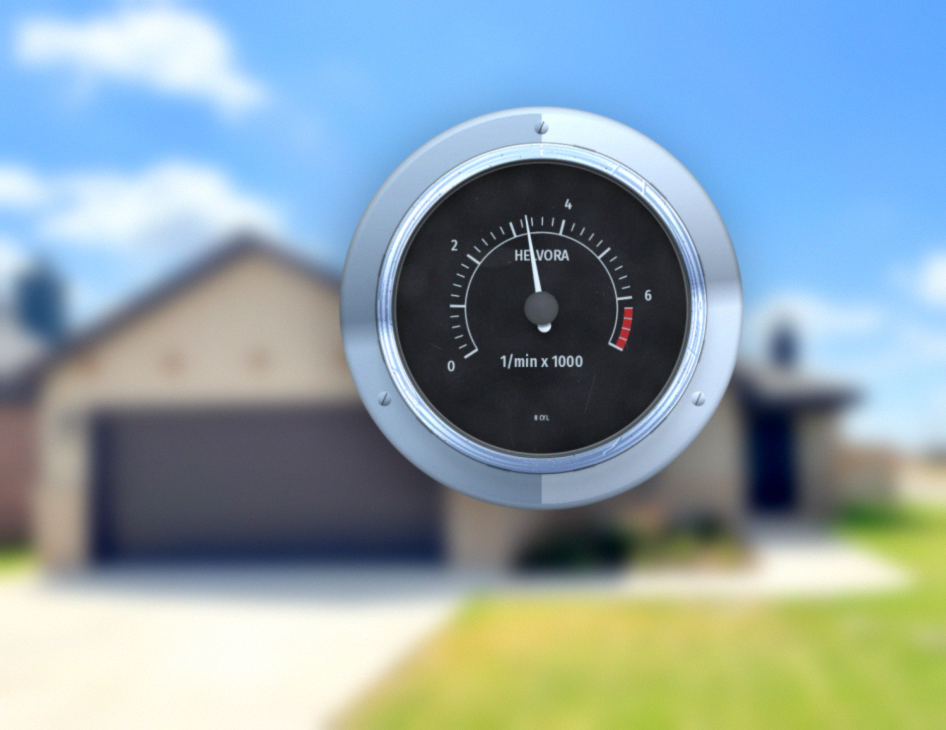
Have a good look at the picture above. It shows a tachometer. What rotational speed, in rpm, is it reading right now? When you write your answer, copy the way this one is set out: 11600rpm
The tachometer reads 3300rpm
